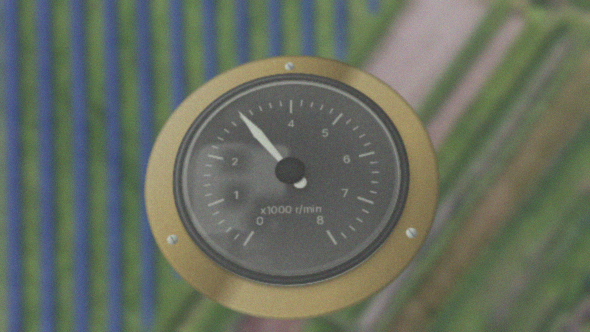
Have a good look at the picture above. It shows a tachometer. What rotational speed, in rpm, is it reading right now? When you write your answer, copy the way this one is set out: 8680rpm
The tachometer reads 3000rpm
